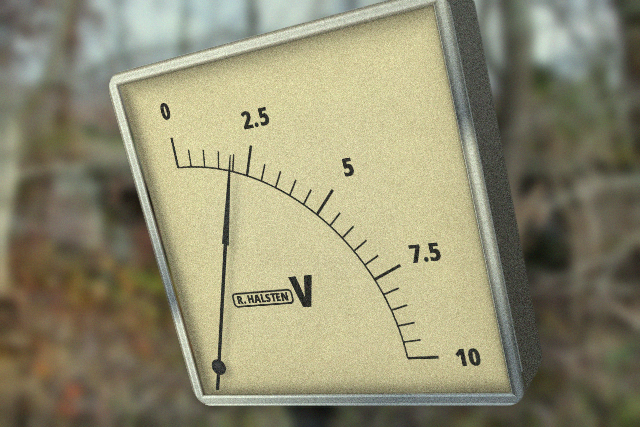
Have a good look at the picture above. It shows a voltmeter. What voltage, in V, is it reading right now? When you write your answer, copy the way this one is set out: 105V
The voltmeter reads 2V
